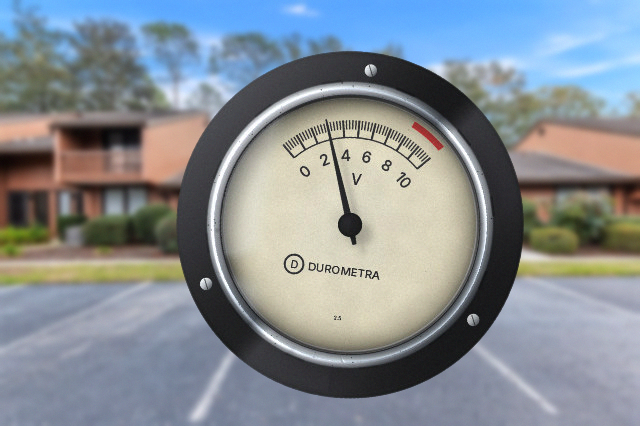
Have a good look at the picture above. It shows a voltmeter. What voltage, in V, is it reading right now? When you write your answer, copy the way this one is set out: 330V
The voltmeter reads 3V
